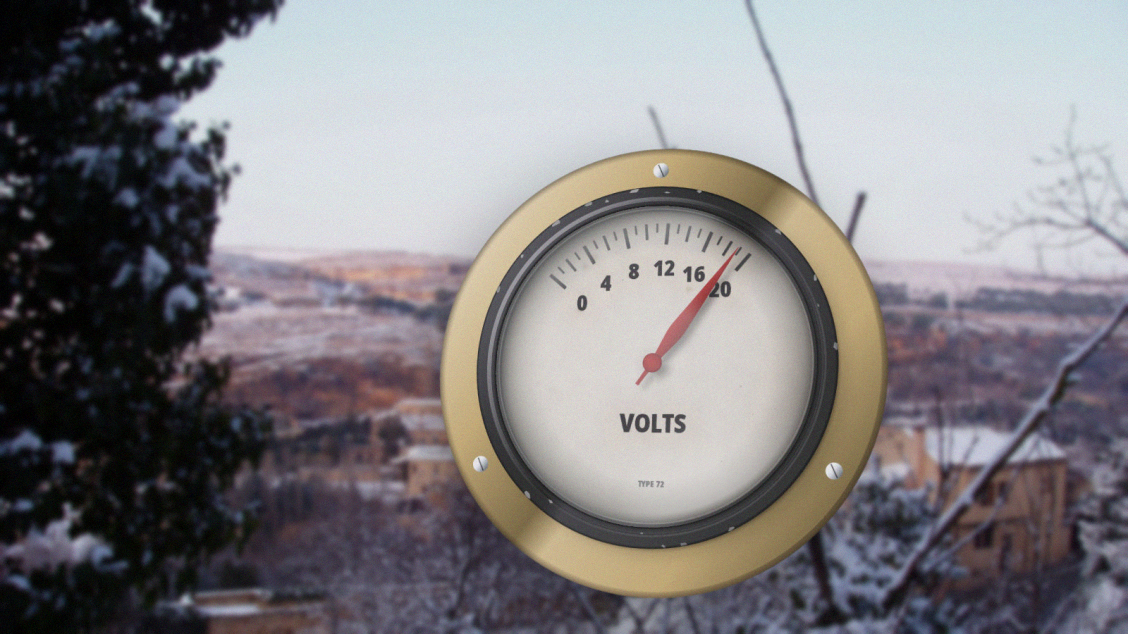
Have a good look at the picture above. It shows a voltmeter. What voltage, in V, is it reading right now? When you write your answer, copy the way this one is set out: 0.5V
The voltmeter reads 19V
